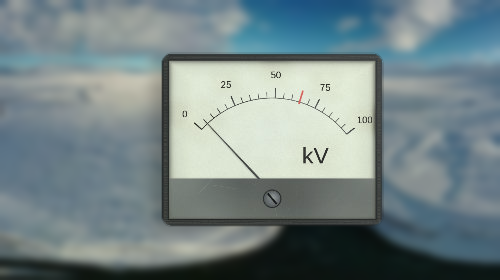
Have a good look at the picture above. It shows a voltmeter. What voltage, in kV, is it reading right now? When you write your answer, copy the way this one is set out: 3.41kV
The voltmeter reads 5kV
